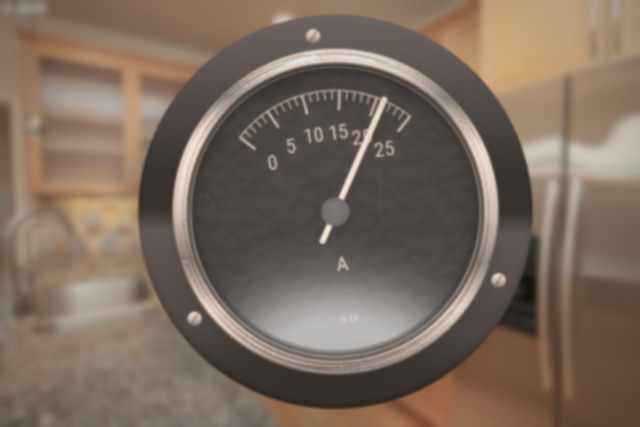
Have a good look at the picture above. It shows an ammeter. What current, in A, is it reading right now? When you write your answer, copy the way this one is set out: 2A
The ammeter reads 21A
